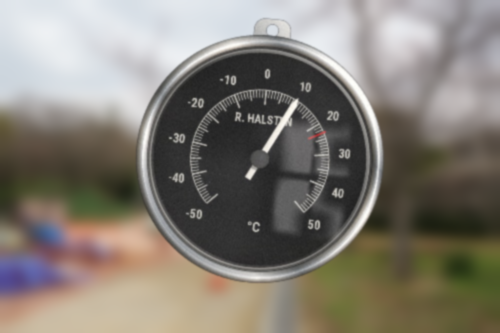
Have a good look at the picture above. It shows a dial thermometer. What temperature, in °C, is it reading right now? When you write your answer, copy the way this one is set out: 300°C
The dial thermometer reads 10°C
